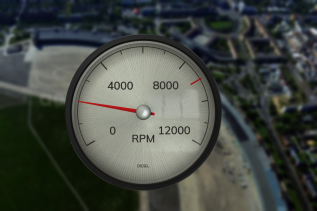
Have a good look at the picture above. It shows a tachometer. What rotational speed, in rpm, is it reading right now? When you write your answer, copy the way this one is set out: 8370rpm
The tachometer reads 2000rpm
